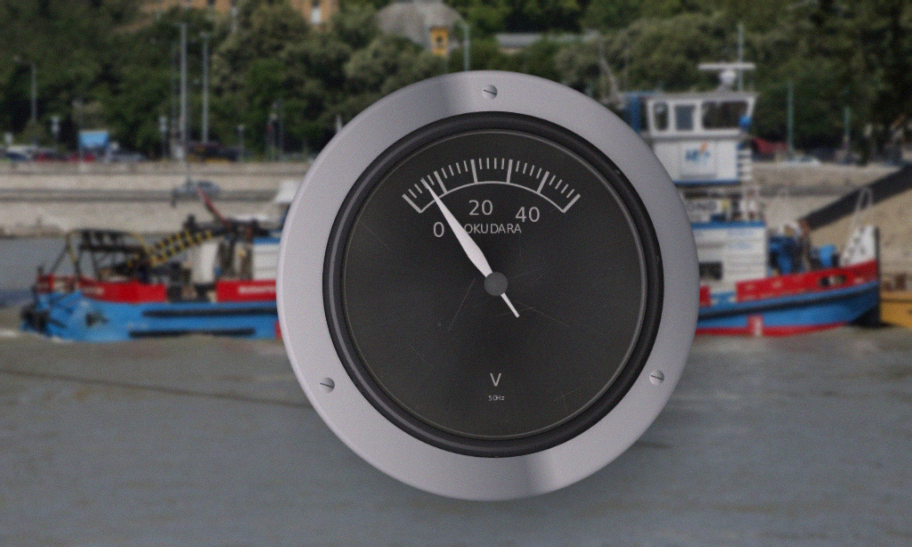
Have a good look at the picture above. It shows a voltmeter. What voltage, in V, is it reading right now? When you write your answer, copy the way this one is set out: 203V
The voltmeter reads 6V
